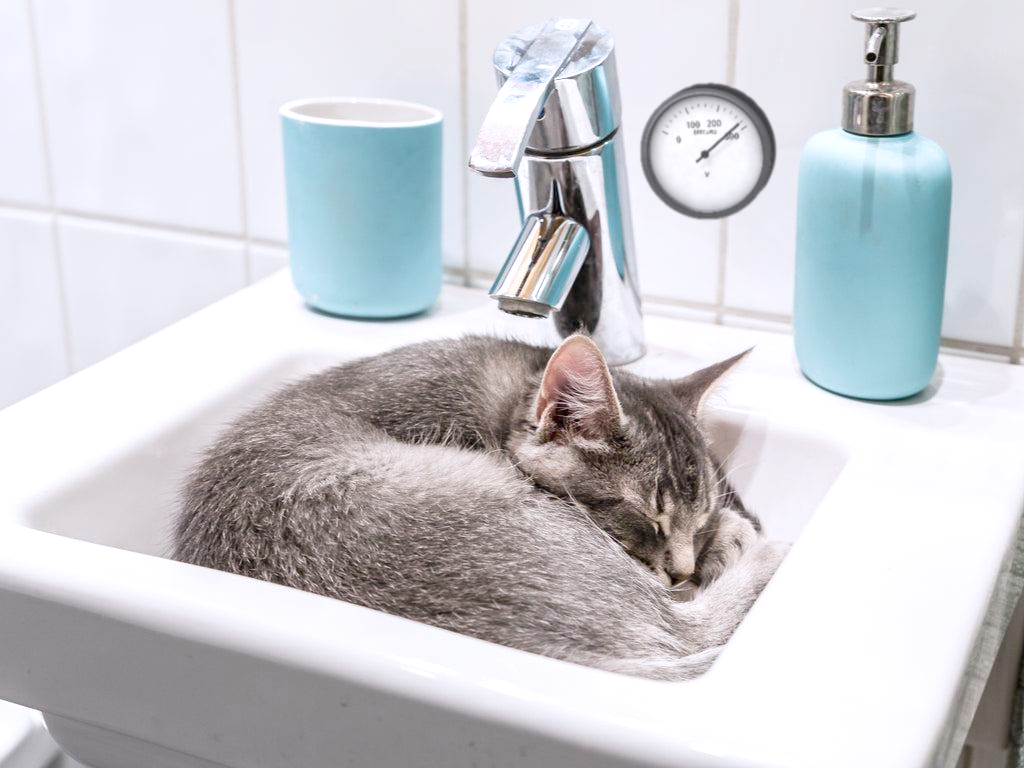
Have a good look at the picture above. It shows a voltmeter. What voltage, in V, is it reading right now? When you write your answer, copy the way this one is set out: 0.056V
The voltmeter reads 280V
